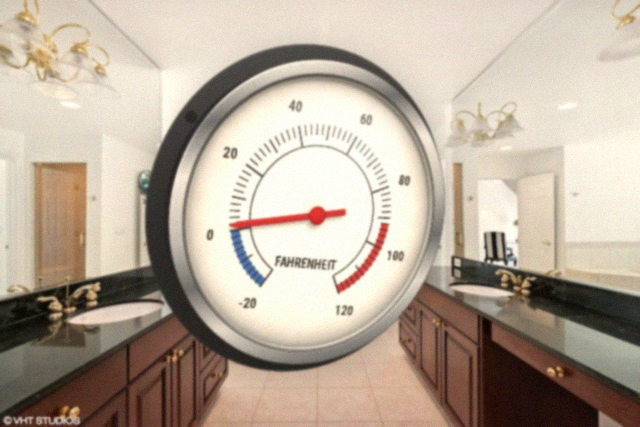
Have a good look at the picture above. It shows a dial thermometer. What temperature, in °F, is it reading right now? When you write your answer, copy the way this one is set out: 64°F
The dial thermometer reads 2°F
